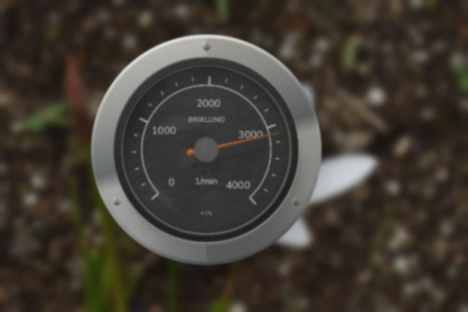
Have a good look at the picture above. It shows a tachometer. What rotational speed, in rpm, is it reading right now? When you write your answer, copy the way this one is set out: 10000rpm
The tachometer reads 3100rpm
